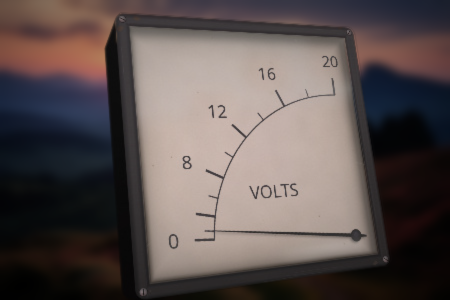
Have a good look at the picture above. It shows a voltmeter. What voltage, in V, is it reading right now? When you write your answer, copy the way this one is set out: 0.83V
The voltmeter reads 2V
